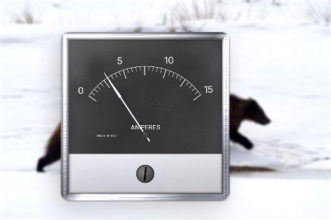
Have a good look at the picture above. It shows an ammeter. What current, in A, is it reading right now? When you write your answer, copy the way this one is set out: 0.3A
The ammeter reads 3A
